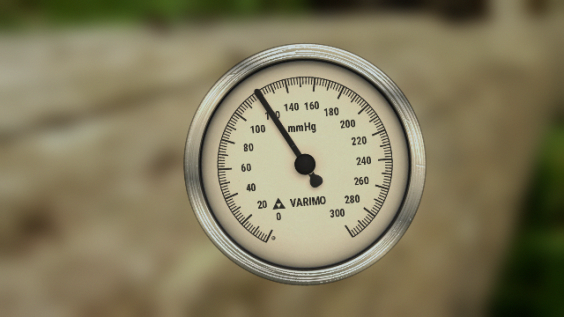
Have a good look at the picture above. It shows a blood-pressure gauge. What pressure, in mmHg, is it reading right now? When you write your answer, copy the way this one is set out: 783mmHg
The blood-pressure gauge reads 120mmHg
